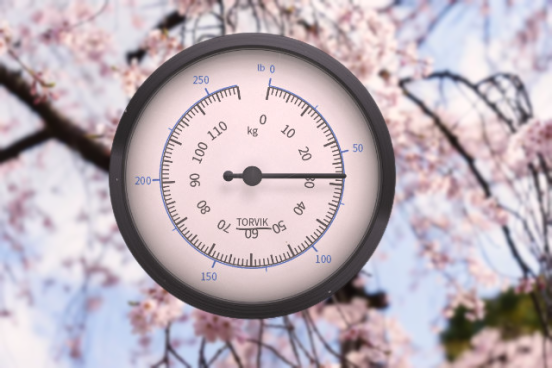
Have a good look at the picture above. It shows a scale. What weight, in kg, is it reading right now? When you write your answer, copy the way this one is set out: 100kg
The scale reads 28kg
